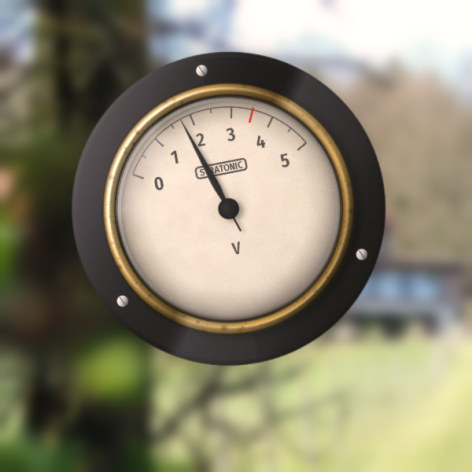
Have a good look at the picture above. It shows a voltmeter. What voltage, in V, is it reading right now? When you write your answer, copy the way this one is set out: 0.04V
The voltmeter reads 1.75V
